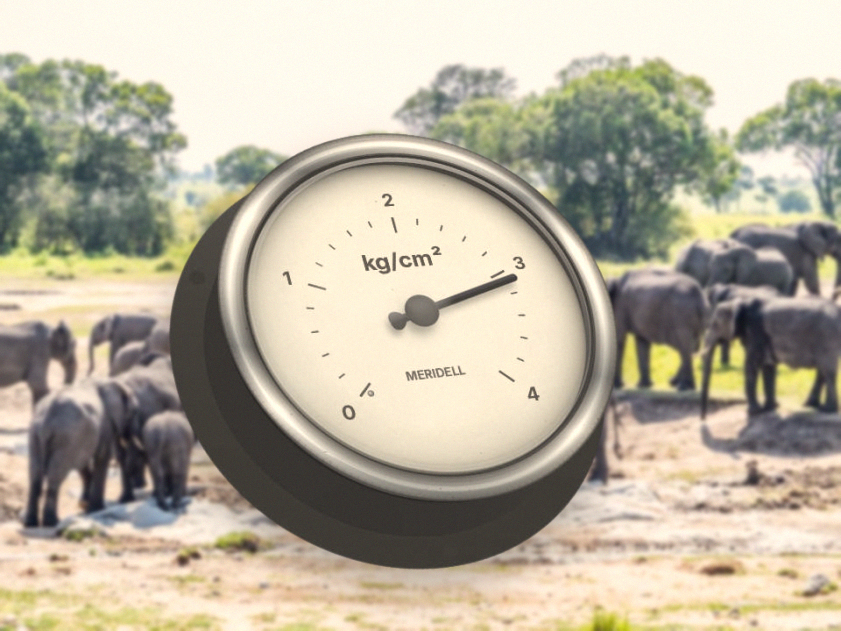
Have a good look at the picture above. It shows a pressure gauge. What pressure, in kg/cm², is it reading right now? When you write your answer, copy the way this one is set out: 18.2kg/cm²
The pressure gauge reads 3.1kg/cm²
